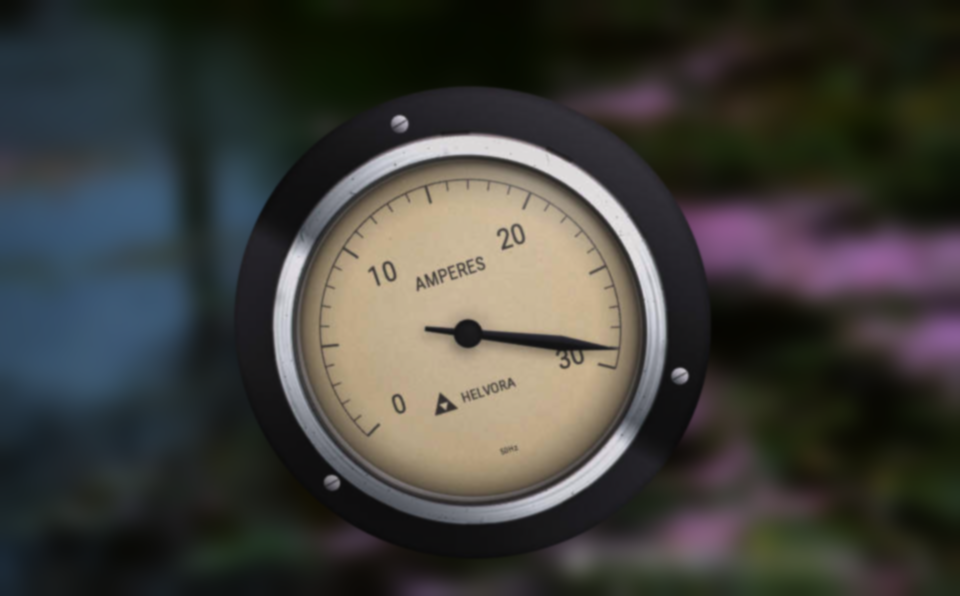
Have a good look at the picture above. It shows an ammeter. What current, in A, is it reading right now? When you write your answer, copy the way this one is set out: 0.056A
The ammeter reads 29A
